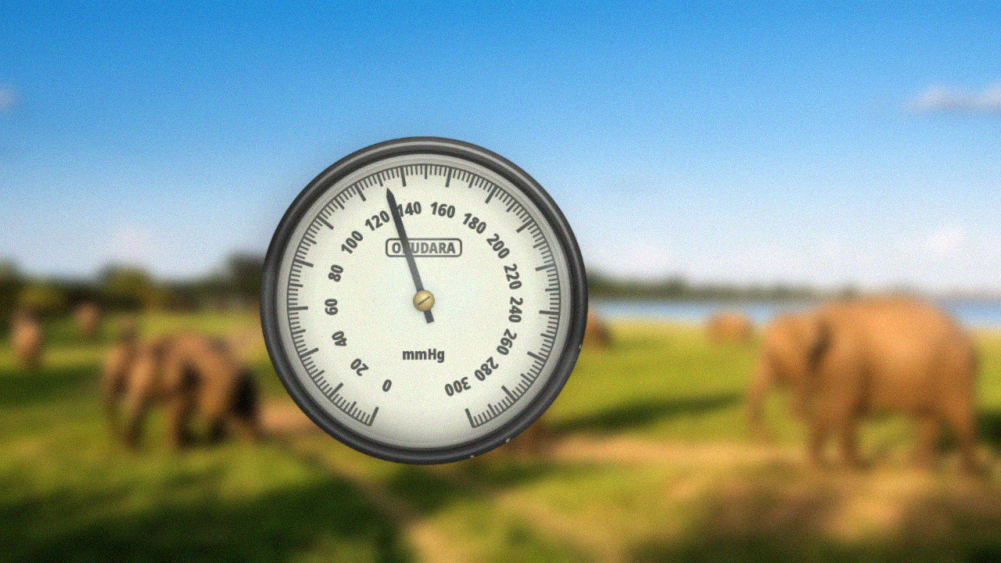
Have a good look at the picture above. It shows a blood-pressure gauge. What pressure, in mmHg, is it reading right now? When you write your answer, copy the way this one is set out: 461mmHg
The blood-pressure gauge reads 132mmHg
